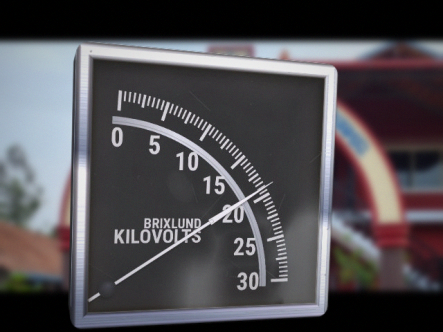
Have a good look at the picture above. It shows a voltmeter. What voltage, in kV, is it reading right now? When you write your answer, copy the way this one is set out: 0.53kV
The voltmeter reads 19kV
